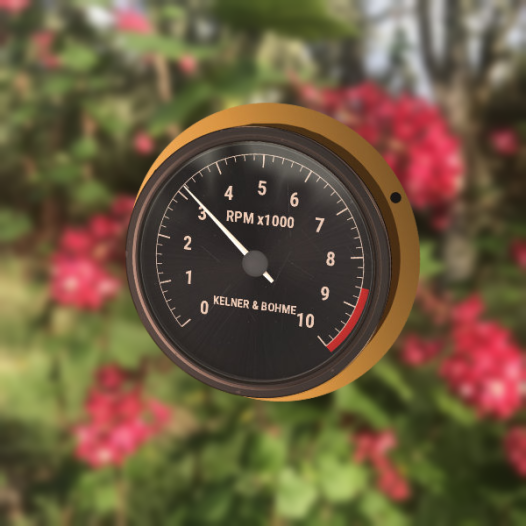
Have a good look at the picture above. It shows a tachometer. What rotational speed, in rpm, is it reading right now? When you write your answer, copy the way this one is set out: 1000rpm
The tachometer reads 3200rpm
